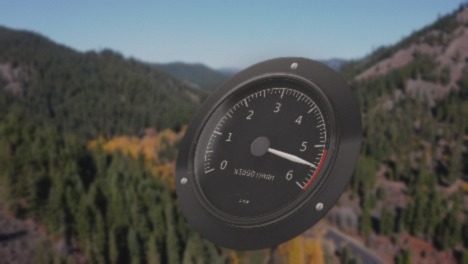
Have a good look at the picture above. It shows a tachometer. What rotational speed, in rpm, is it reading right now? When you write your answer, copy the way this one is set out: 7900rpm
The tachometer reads 5500rpm
